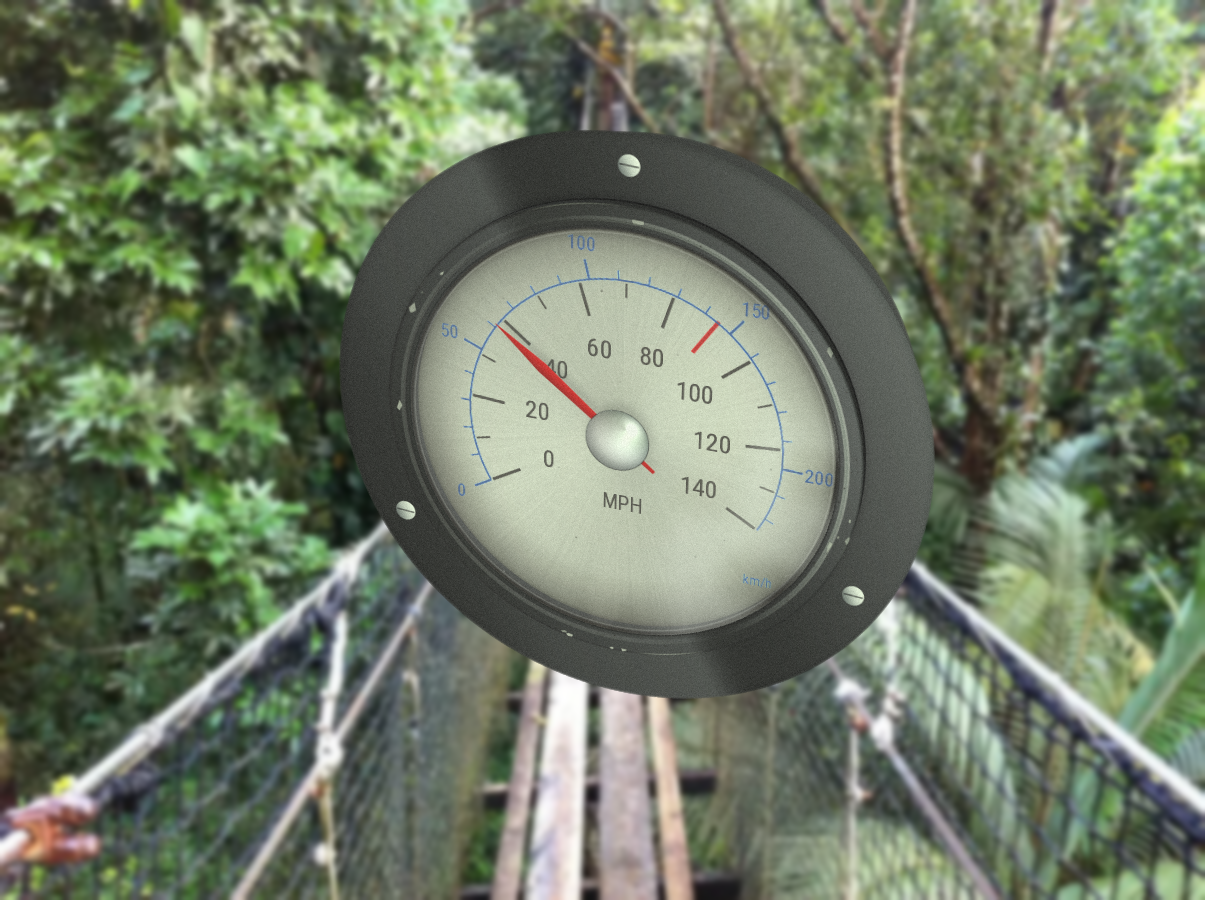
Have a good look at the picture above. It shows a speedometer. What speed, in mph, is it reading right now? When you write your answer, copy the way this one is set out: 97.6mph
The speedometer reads 40mph
